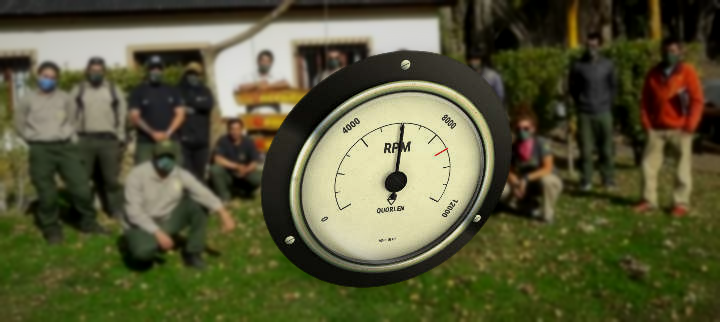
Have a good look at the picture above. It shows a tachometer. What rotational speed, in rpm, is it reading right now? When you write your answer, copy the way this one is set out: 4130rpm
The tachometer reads 6000rpm
